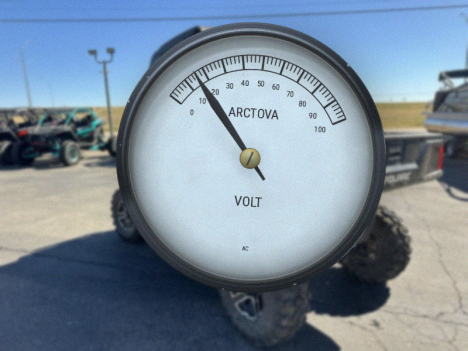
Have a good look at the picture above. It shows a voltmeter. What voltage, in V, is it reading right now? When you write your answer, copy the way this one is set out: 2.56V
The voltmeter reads 16V
